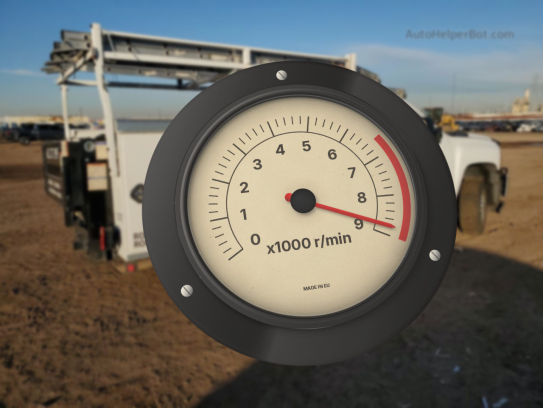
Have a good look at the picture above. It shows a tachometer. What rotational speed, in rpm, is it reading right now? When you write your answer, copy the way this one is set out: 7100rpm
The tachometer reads 8800rpm
